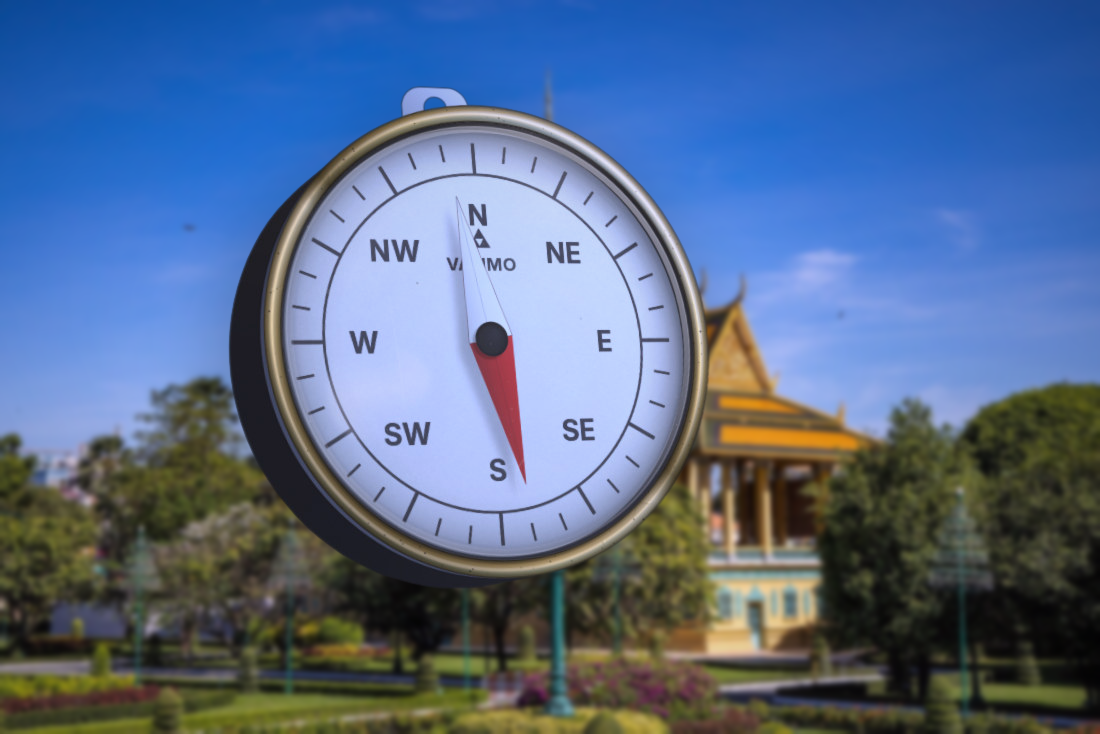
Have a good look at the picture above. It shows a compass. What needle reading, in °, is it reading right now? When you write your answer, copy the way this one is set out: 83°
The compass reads 170°
